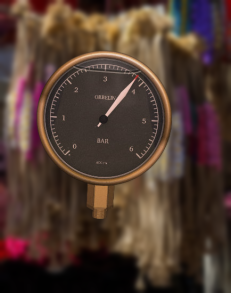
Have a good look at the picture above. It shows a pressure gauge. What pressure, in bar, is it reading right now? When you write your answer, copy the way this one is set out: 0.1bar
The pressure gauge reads 3.8bar
